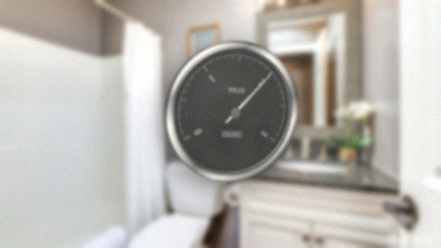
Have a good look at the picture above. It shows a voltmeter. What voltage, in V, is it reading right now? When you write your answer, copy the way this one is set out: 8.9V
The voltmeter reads 2V
